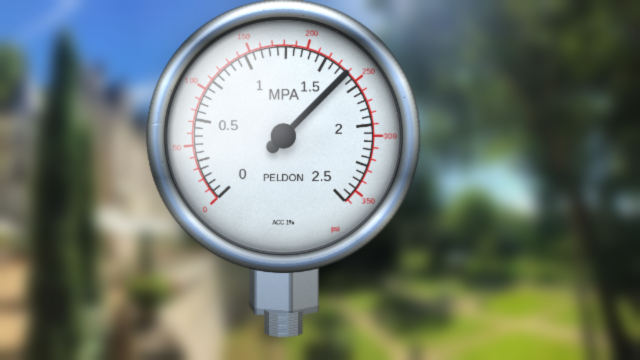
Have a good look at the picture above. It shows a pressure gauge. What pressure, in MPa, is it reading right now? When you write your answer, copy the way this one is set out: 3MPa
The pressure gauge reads 1.65MPa
